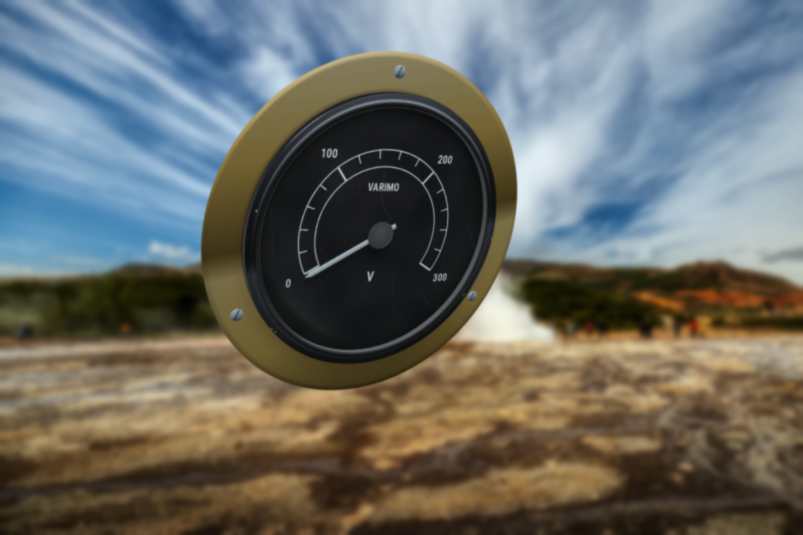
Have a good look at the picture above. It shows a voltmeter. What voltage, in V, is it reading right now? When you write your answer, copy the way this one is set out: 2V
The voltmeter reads 0V
